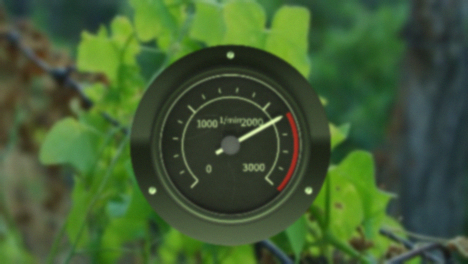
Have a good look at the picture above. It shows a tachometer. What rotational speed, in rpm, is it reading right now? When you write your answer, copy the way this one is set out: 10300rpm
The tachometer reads 2200rpm
